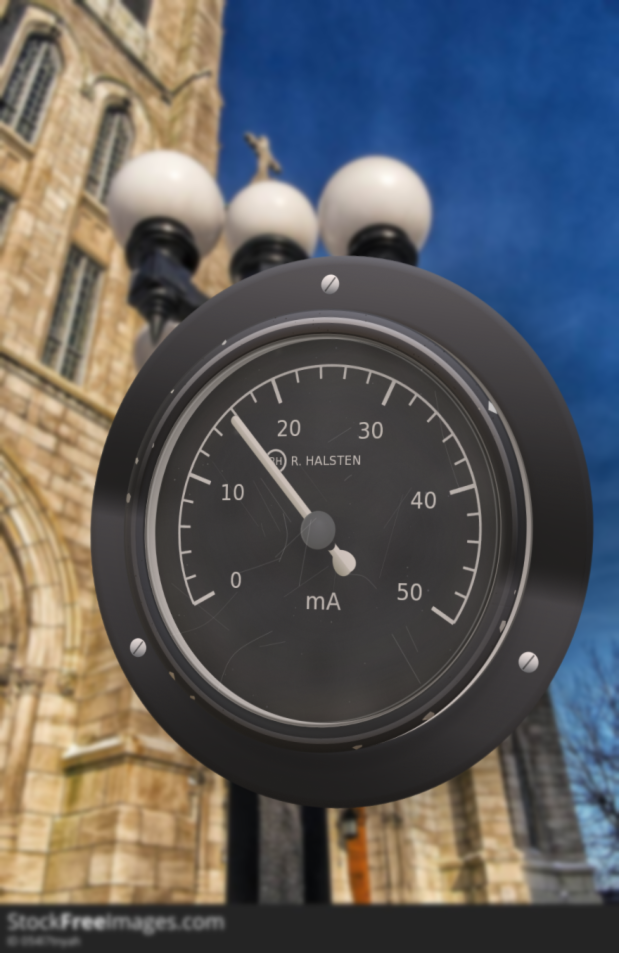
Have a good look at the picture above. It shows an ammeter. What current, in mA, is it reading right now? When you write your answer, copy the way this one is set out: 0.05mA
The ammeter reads 16mA
